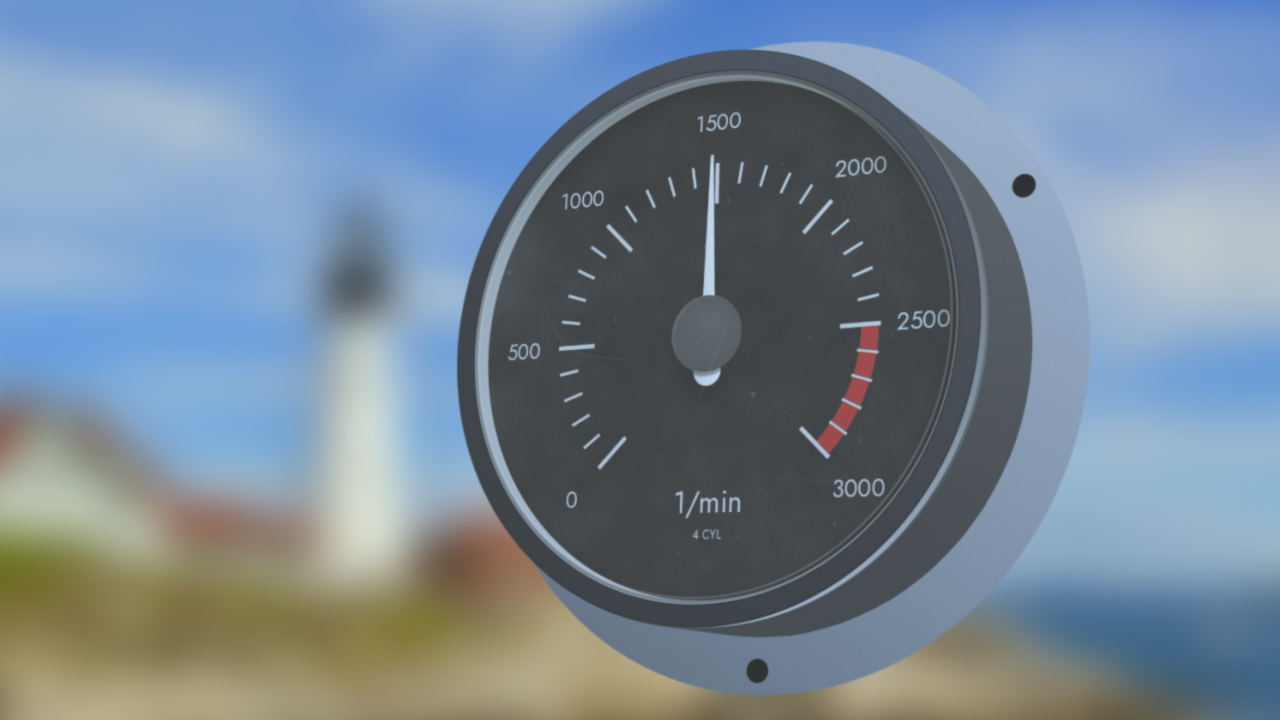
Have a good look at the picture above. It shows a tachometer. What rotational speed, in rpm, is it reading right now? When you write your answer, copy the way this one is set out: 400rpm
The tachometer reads 1500rpm
